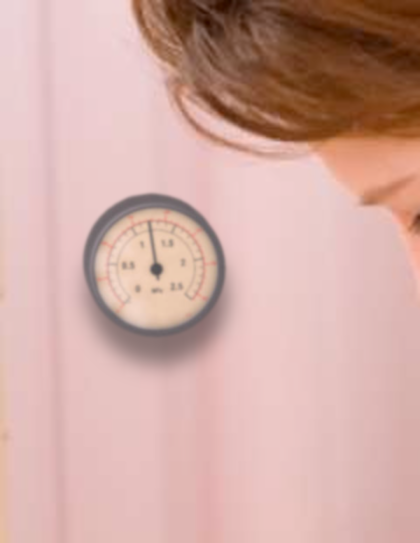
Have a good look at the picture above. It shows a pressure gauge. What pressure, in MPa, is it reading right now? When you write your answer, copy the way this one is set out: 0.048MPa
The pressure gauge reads 1.2MPa
